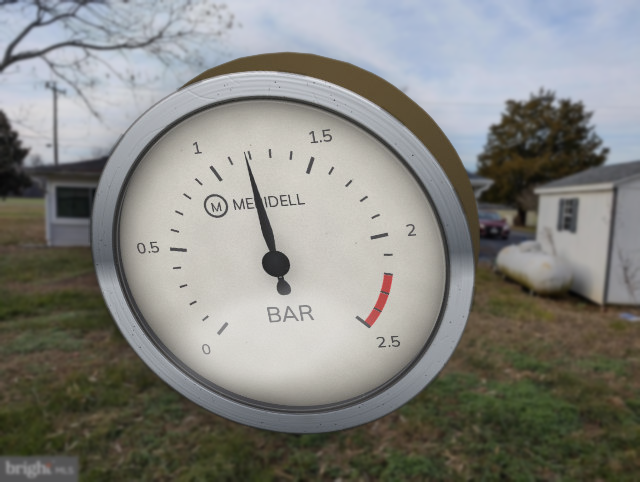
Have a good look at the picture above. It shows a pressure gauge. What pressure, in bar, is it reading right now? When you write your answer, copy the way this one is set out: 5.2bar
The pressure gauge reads 1.2bar
